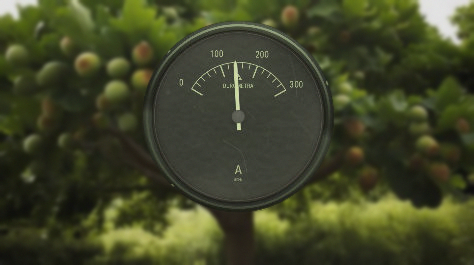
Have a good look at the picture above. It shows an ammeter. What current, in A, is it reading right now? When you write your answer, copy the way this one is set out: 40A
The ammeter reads 140A
